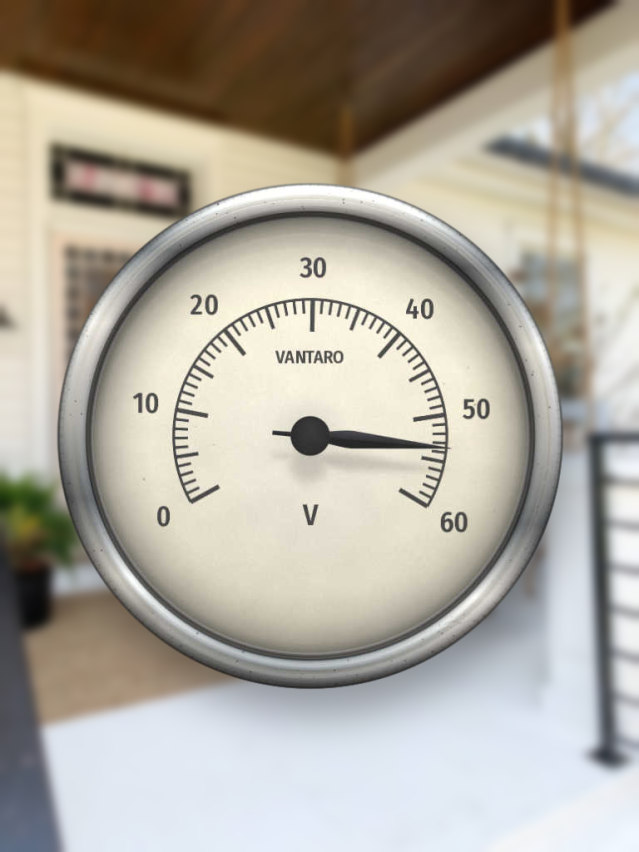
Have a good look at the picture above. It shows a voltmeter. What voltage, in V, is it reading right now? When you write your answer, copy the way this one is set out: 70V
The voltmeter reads 53.5V
